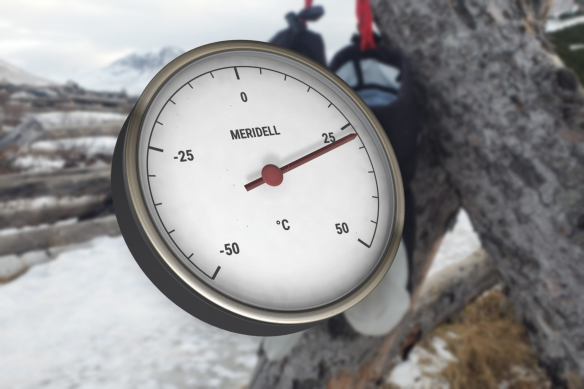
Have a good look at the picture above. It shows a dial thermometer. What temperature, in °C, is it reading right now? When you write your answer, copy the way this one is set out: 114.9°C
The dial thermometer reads 27.5°C
